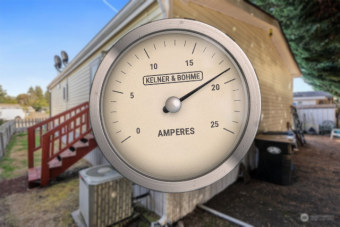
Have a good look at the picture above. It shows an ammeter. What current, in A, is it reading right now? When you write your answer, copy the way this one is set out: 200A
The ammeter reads 19A
